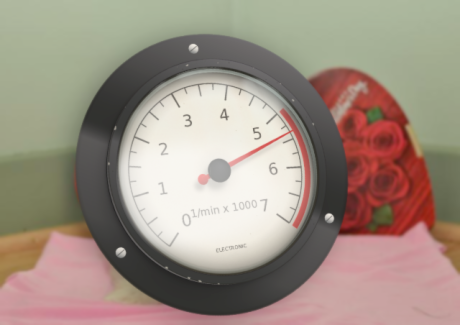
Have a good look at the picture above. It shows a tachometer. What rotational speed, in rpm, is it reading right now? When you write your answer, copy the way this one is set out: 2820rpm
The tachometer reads 5375rpm
